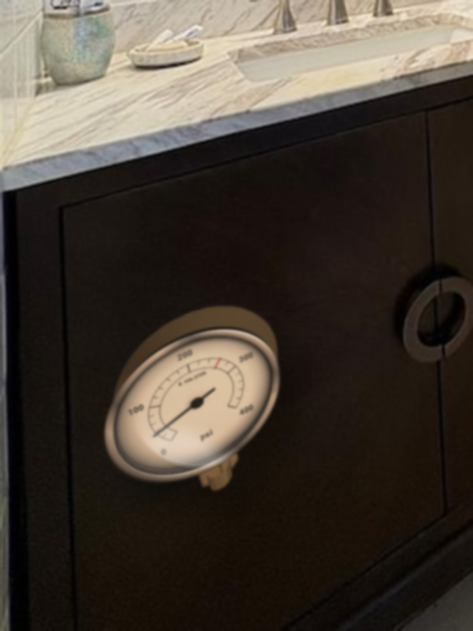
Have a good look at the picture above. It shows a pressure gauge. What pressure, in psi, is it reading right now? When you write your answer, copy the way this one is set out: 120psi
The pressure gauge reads 40psi
